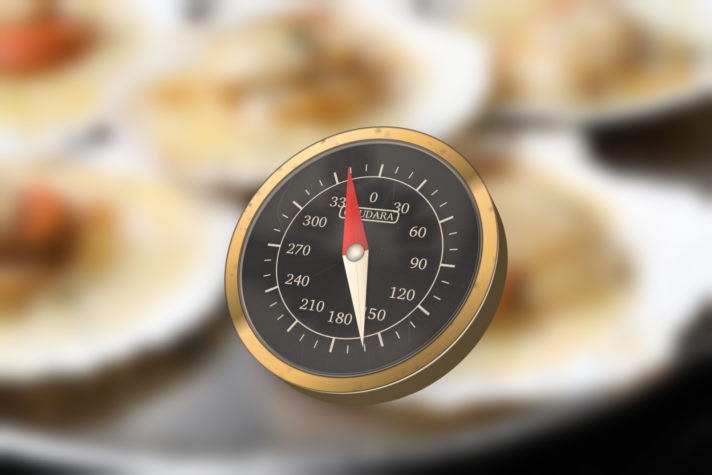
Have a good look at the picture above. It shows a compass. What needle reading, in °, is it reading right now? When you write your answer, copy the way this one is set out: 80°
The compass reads 340°
